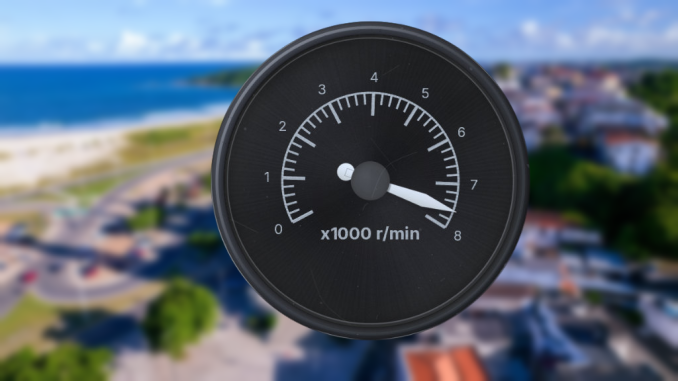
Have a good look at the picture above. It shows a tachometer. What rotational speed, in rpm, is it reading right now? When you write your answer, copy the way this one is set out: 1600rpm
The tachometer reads 7600rpm
